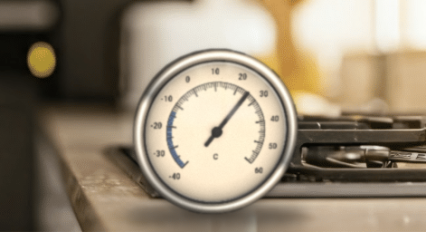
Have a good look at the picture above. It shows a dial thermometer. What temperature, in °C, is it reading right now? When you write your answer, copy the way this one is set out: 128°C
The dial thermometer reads 25°C
